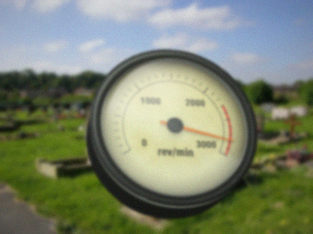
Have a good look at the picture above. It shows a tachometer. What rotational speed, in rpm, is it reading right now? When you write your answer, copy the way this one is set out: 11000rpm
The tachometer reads 2800rpm
